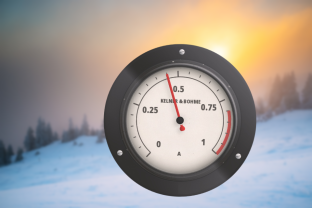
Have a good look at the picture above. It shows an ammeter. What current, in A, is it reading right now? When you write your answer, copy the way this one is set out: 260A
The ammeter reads 0.45A
